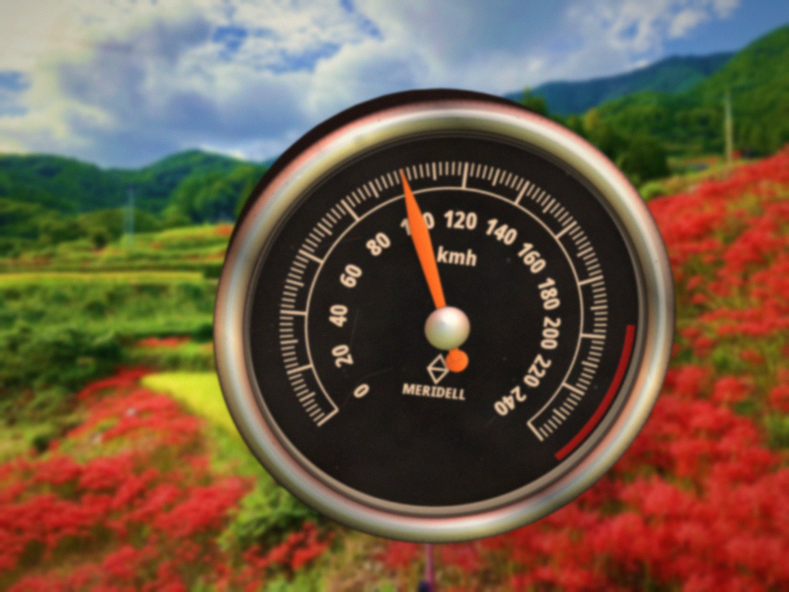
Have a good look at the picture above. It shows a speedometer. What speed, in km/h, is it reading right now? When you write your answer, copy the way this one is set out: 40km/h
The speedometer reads 100km/h
